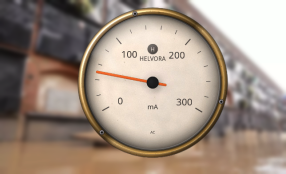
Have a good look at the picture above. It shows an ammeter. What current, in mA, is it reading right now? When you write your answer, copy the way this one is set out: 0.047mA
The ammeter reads 50mA
